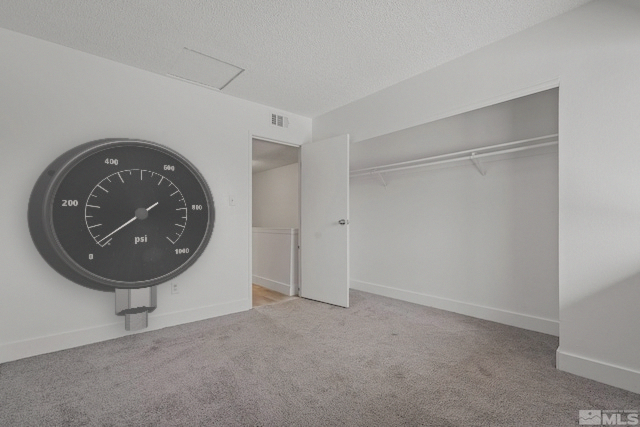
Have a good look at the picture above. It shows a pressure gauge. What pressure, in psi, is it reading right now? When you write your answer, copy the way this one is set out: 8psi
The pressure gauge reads 25psi
